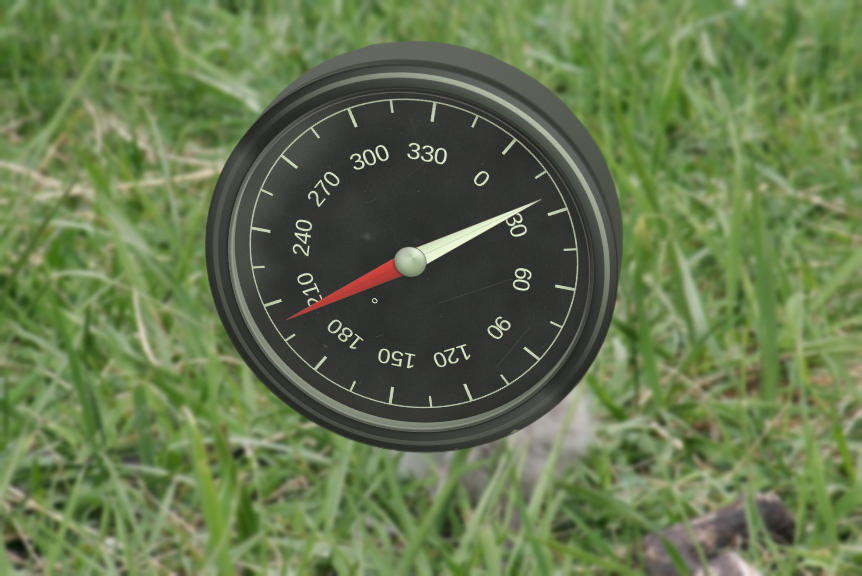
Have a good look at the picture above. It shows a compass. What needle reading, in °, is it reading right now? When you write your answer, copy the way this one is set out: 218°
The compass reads 202.5°
